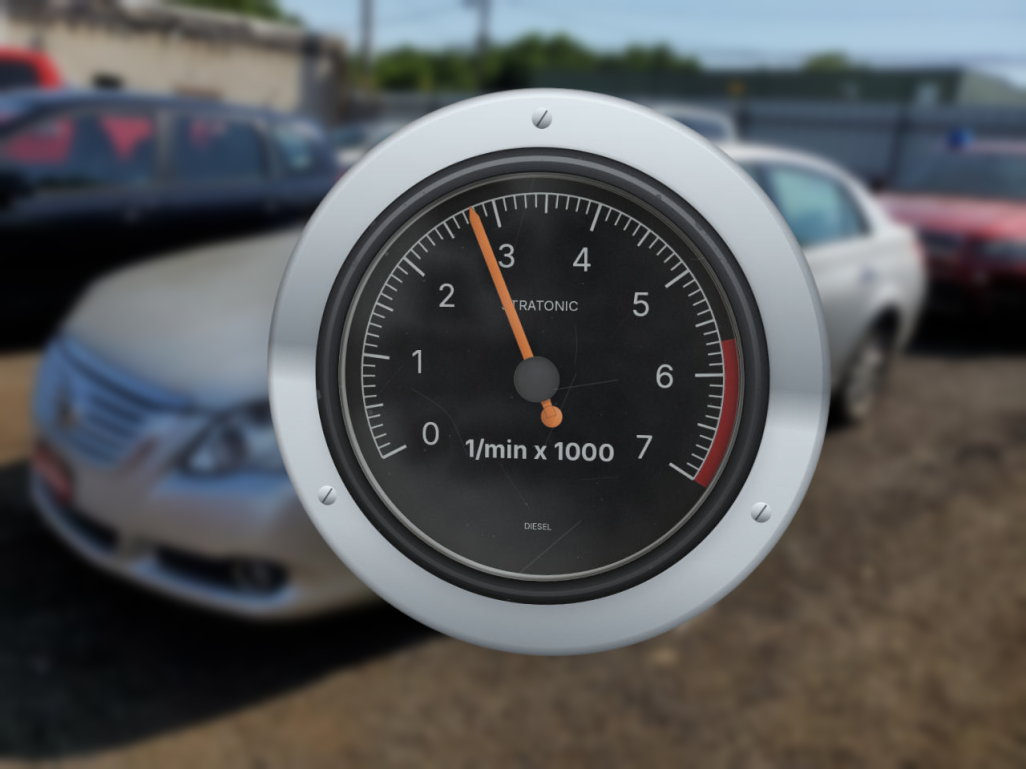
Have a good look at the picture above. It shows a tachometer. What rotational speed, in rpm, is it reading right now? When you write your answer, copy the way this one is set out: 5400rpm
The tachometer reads 2800rpm
